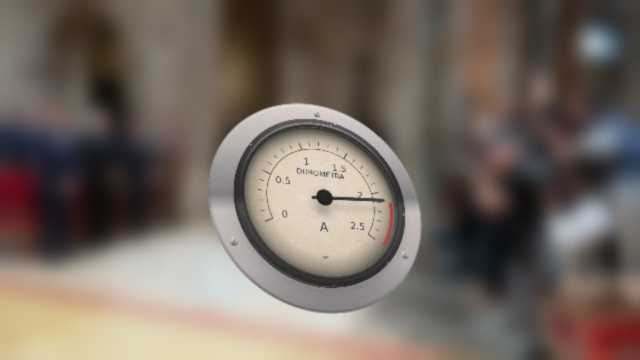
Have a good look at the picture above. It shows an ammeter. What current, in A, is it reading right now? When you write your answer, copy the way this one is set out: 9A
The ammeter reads 2.1A
